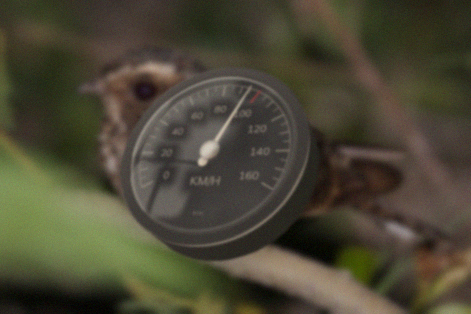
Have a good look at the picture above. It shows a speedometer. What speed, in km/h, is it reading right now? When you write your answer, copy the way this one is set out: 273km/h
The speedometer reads 95km/h
